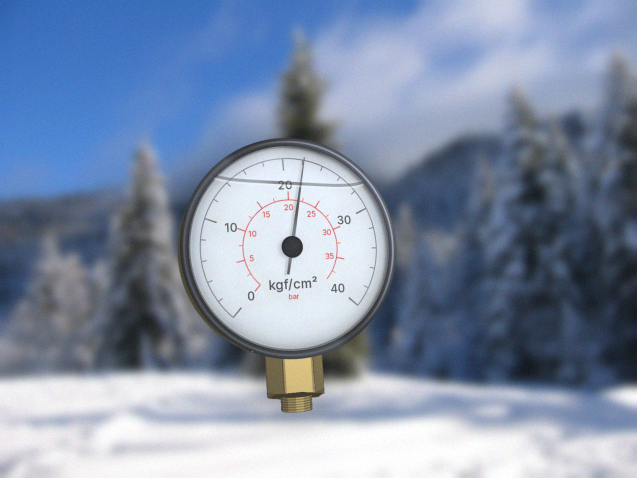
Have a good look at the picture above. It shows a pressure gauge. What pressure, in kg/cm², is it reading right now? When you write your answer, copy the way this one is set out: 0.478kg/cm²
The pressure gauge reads 22kg/cm²
